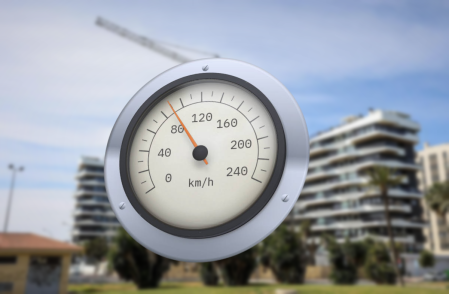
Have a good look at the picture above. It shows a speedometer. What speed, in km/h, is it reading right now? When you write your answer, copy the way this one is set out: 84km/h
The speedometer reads 90km/h
